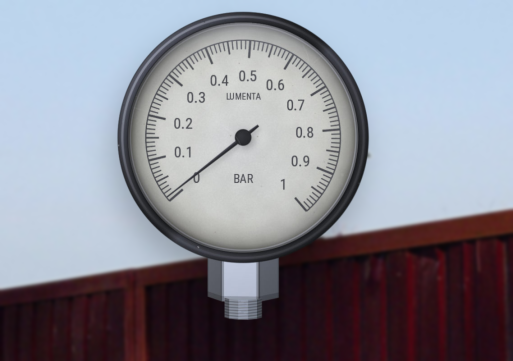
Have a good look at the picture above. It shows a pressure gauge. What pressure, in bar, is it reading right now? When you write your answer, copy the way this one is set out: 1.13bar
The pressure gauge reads 0.01bar
